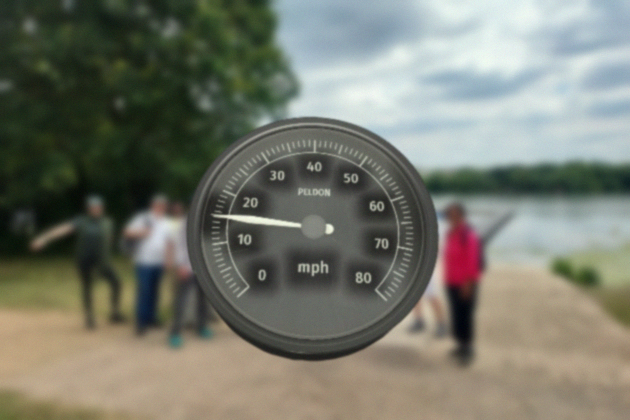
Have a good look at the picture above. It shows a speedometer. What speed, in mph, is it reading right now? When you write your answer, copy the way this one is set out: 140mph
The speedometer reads 15mph
